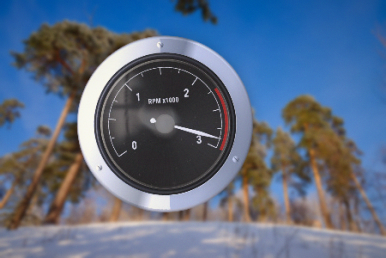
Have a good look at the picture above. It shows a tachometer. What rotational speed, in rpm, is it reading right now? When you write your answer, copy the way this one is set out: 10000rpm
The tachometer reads 2875rpm
